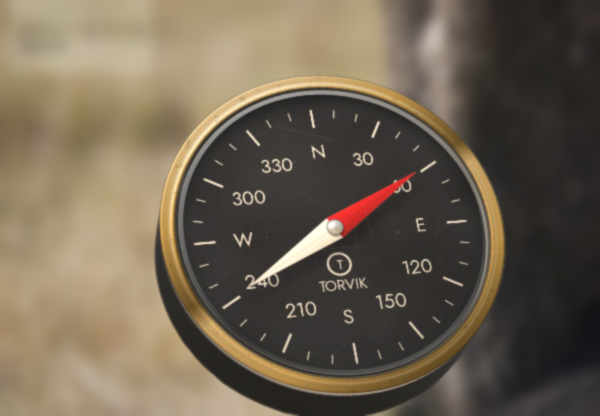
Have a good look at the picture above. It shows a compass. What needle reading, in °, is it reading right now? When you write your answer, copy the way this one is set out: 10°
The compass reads 60°
